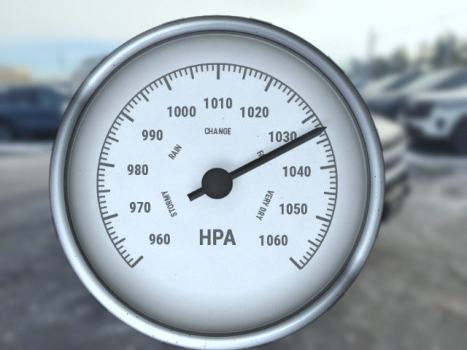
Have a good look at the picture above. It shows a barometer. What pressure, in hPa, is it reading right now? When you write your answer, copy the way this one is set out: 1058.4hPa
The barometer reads 1033hPa
